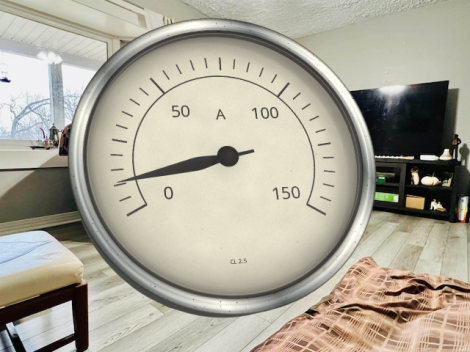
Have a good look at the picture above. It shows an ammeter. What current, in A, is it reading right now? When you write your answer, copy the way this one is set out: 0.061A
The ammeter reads 10A
